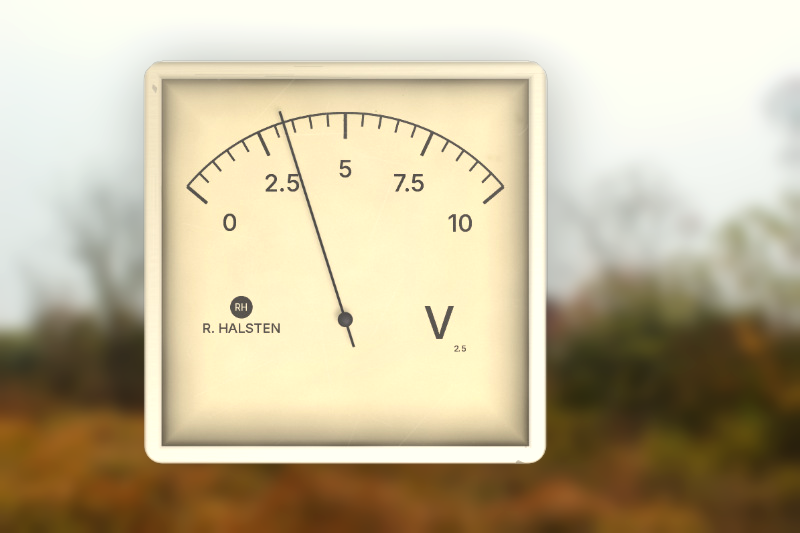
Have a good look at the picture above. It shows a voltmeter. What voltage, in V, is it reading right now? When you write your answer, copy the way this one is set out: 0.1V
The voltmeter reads 3.25V
